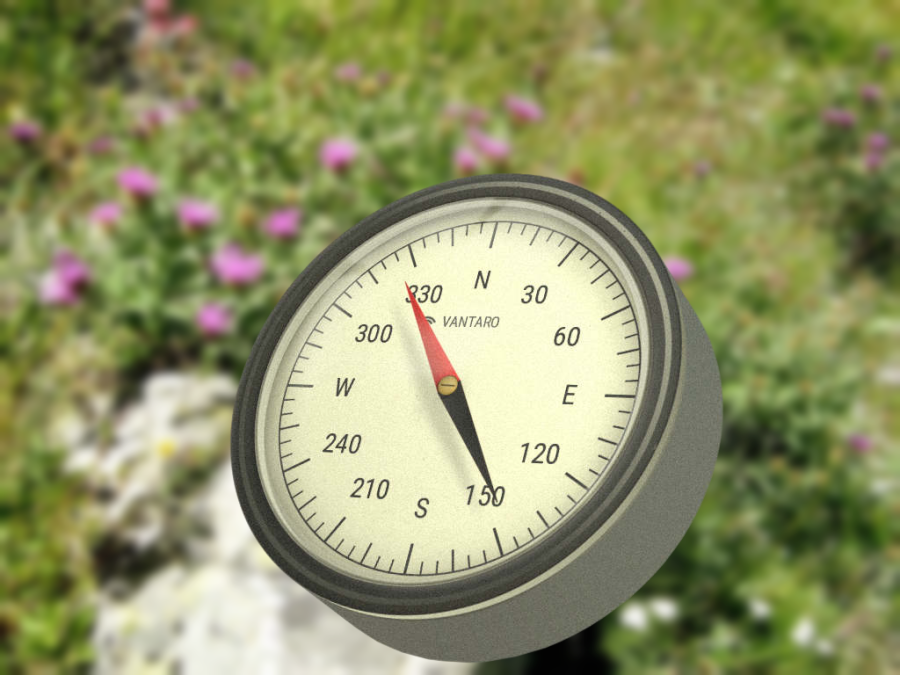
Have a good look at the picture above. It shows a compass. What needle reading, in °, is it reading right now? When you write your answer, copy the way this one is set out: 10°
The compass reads 325°
